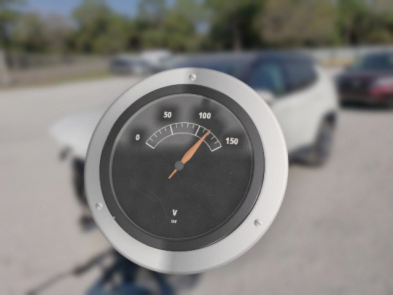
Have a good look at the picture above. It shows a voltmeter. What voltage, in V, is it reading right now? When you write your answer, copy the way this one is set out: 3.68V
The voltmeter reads 120V
